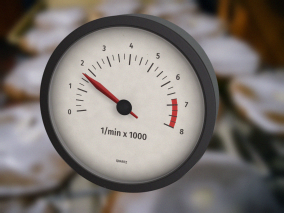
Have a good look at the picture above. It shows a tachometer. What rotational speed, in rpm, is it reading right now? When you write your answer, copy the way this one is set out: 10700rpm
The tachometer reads 1750rpm
